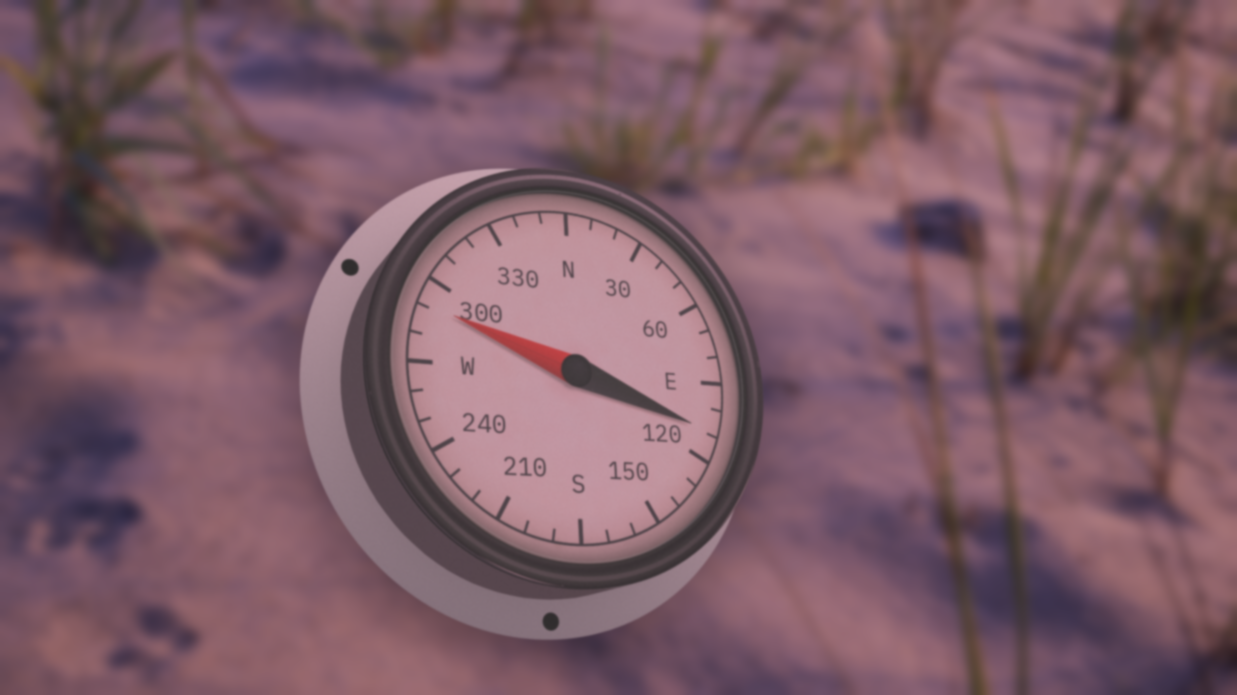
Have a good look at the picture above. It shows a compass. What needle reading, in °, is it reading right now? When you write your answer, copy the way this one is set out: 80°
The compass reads 290°
